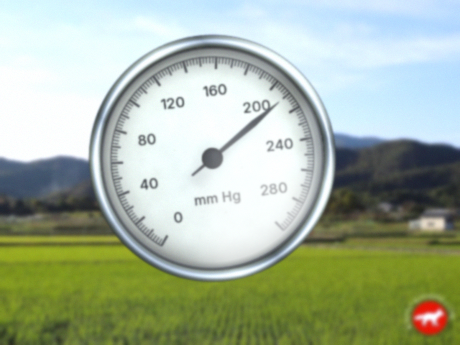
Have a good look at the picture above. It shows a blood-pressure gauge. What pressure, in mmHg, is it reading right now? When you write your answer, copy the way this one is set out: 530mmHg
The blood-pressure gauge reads 210mmHg
